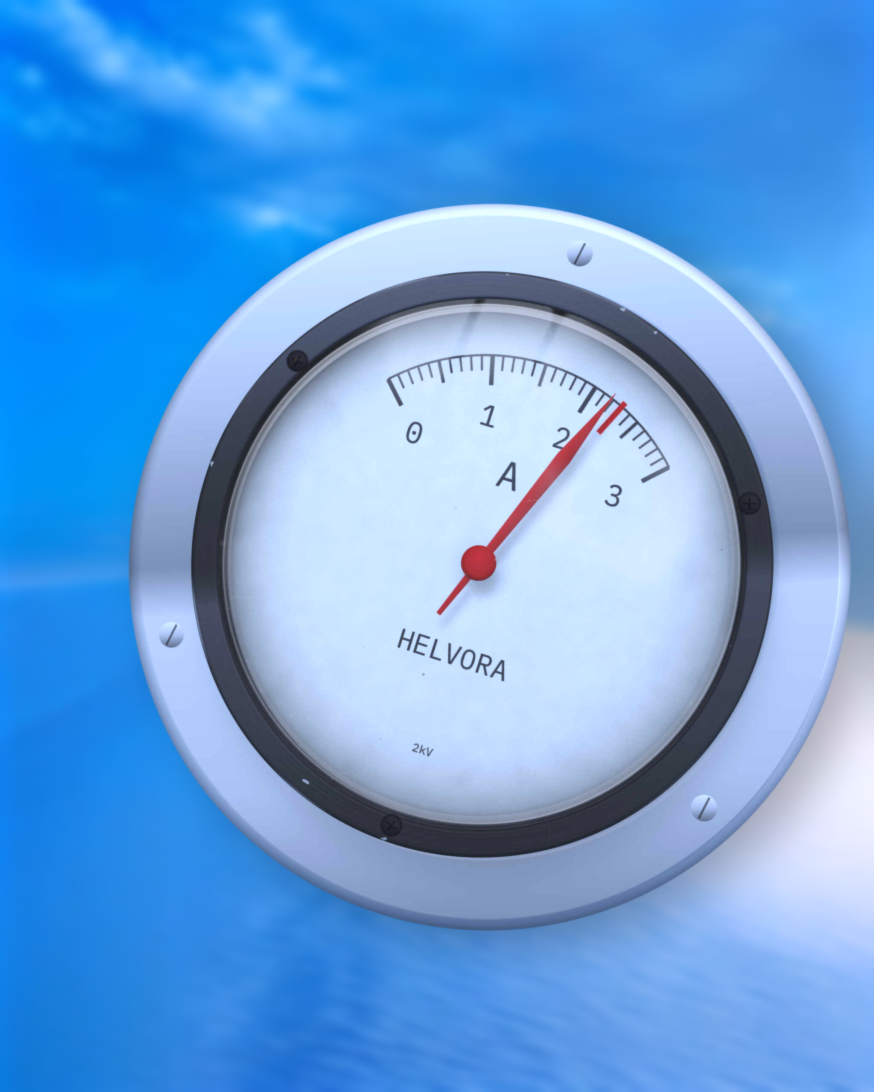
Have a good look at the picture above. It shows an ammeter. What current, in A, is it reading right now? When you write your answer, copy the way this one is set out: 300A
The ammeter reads 2.2A
